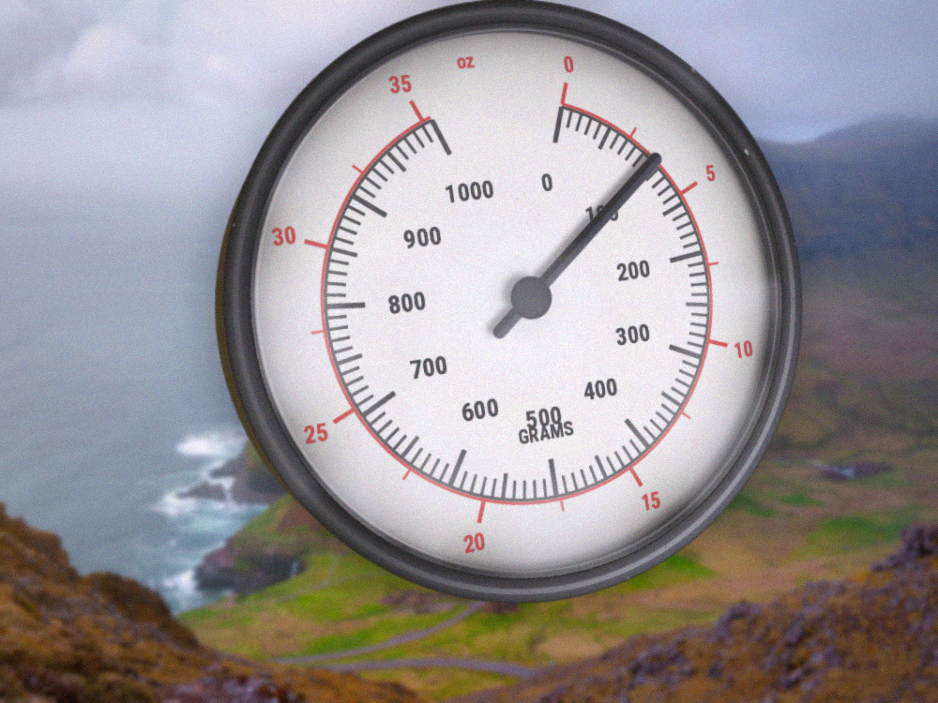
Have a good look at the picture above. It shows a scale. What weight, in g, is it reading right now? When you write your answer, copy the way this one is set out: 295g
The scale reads 100g
